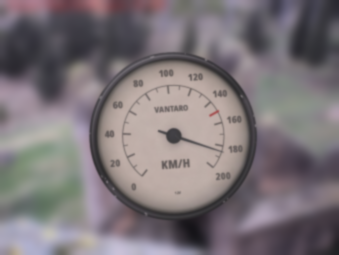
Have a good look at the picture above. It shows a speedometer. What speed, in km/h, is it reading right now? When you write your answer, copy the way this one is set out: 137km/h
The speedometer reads 185km/h
